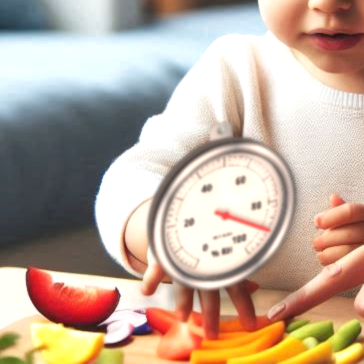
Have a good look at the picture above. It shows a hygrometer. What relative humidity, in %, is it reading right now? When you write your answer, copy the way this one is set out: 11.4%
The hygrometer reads 90%
